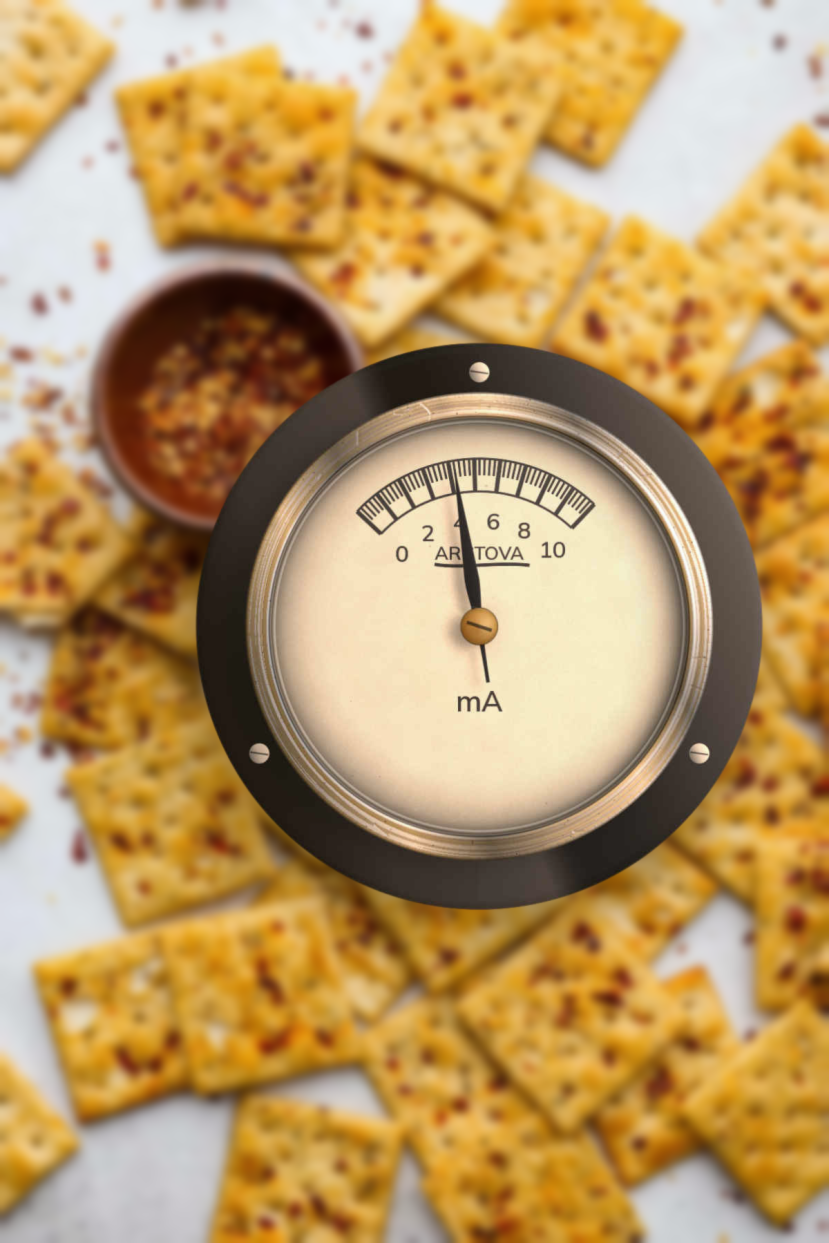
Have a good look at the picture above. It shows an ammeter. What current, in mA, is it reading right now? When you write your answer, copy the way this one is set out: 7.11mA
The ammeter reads 4.2mA
